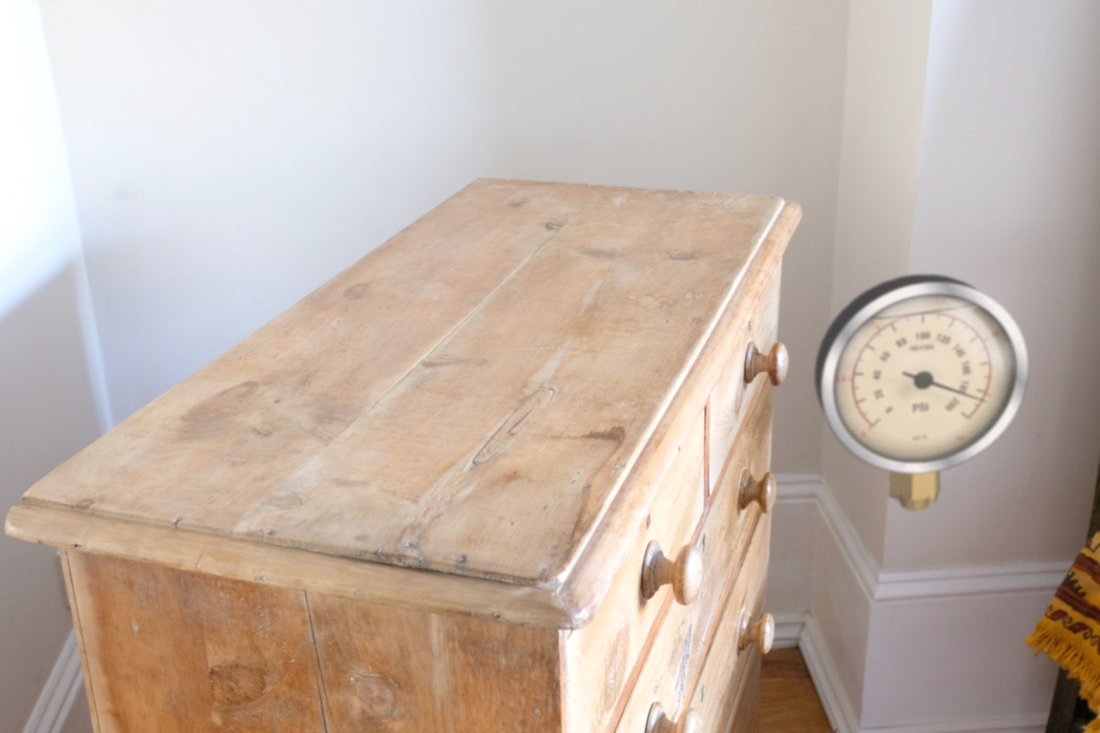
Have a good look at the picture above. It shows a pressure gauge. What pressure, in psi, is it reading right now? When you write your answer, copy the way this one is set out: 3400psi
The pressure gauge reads 185psi
